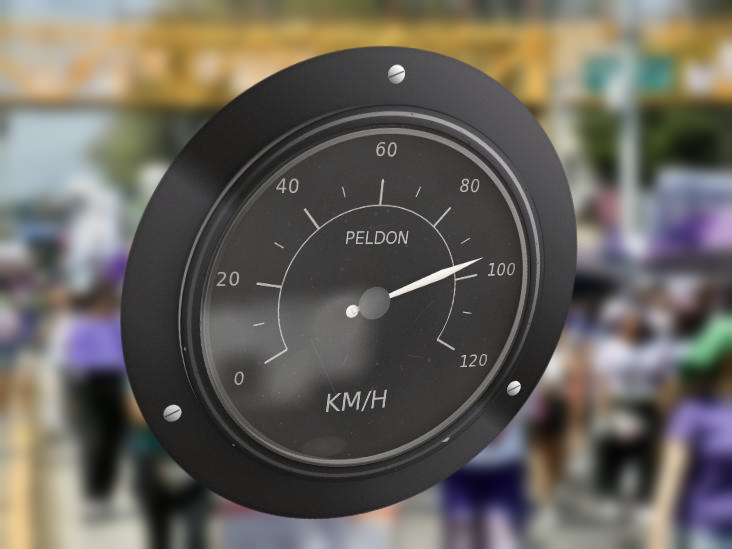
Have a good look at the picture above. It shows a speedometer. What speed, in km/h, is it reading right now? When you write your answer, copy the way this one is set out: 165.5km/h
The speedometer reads 95km/h
